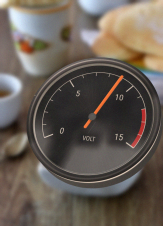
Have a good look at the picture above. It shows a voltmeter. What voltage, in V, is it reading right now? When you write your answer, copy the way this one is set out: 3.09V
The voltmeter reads 9V
